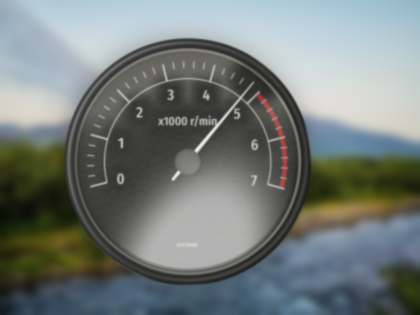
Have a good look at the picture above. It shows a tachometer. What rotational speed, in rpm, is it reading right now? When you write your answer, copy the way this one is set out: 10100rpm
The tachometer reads 4800rpm
